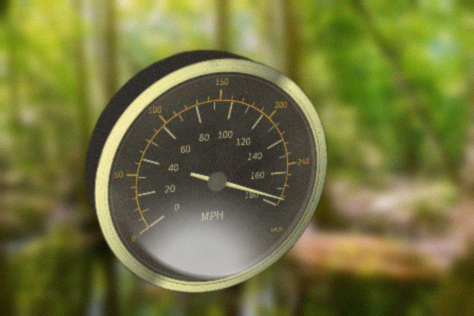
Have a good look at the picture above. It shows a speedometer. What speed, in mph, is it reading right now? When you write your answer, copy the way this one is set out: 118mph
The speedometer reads 175mph
